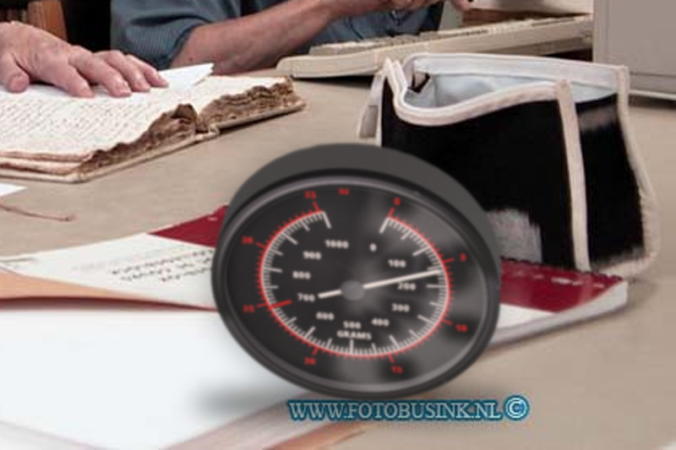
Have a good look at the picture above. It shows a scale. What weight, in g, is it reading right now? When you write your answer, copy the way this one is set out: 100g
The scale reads 150g
